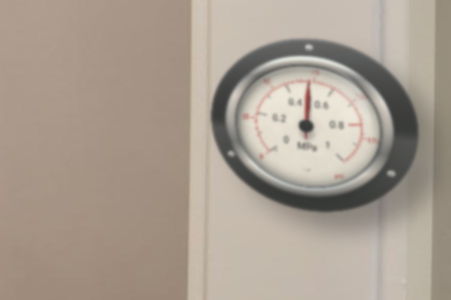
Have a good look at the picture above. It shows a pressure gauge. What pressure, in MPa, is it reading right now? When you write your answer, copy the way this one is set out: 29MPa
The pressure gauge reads 0.5MPa
